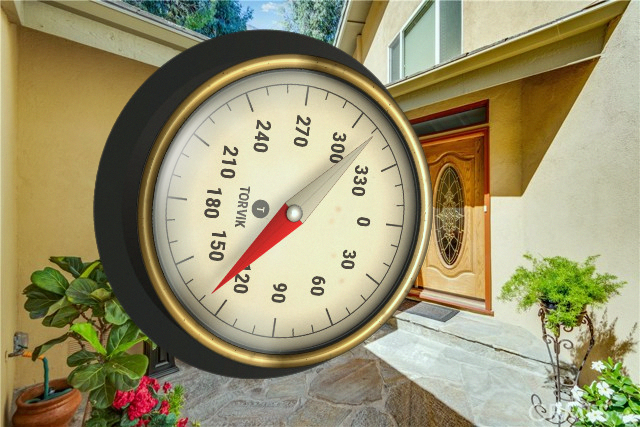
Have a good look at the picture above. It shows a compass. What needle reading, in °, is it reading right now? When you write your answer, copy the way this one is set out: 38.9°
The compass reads 130°
